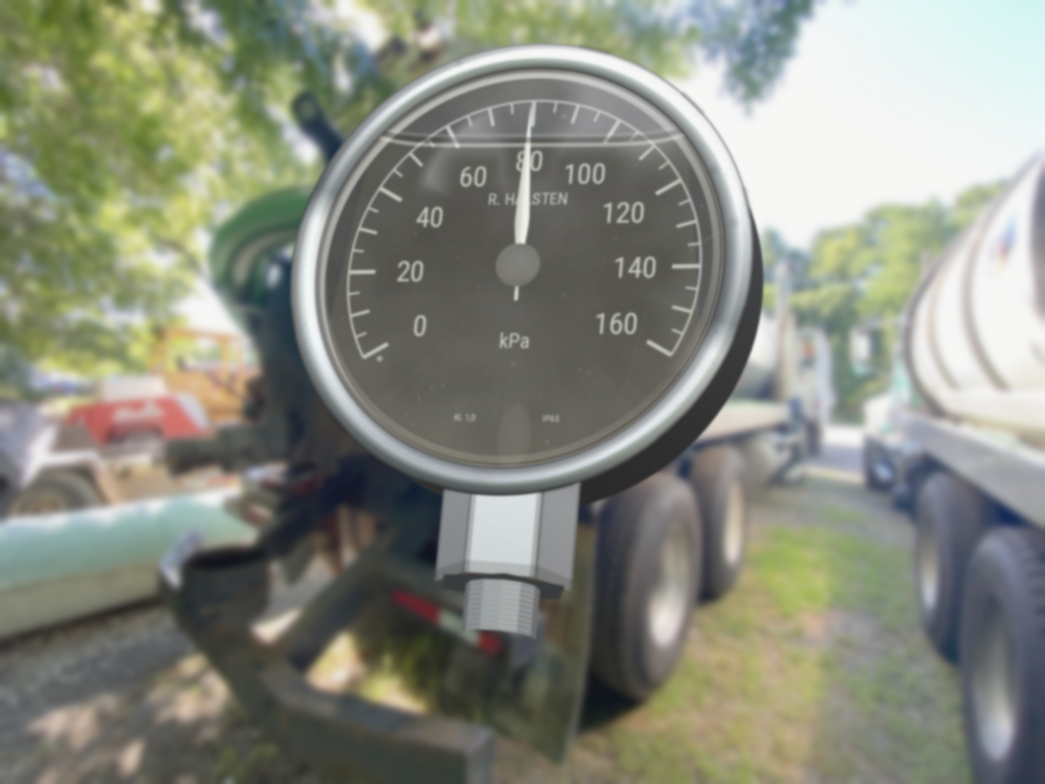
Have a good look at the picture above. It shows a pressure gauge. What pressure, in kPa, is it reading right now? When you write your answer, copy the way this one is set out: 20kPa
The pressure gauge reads 80kPa
